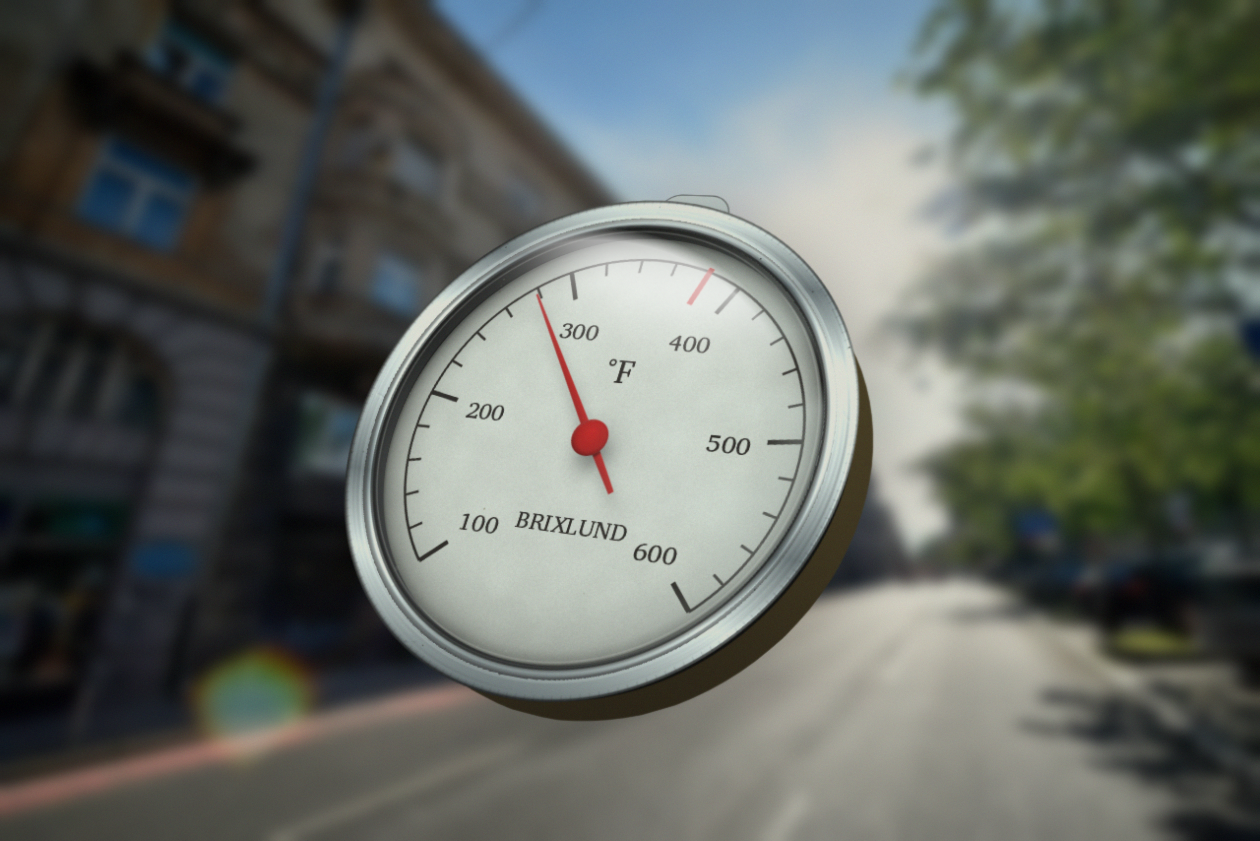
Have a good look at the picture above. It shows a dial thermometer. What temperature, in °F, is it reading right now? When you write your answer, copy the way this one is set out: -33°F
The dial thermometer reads 280°F
